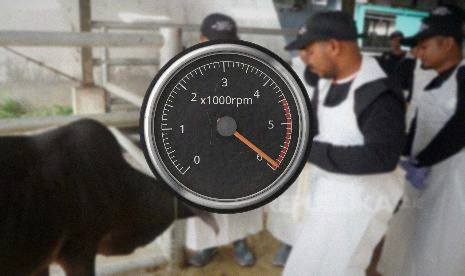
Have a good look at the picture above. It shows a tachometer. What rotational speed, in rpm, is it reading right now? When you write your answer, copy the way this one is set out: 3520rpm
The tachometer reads 5900rpm
